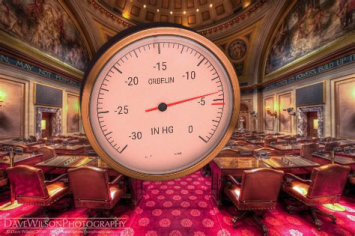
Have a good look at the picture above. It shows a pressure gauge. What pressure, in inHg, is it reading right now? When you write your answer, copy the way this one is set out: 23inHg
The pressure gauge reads -6inHg
